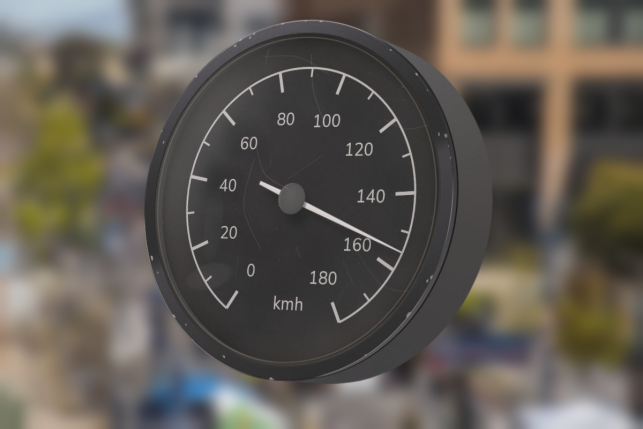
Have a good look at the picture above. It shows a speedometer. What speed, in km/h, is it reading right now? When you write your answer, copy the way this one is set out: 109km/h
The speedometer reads 155km/h
